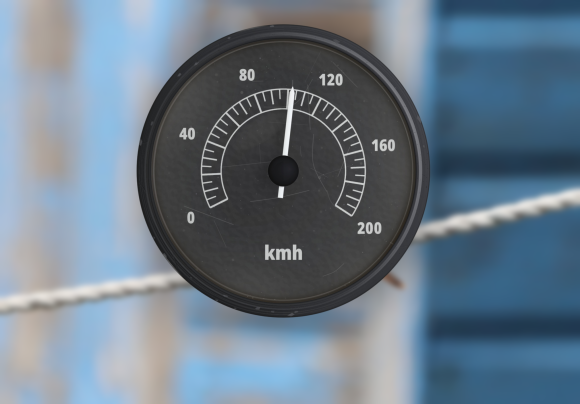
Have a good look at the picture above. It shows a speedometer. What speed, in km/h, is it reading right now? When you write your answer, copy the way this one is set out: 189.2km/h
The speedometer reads 102.5km/h
